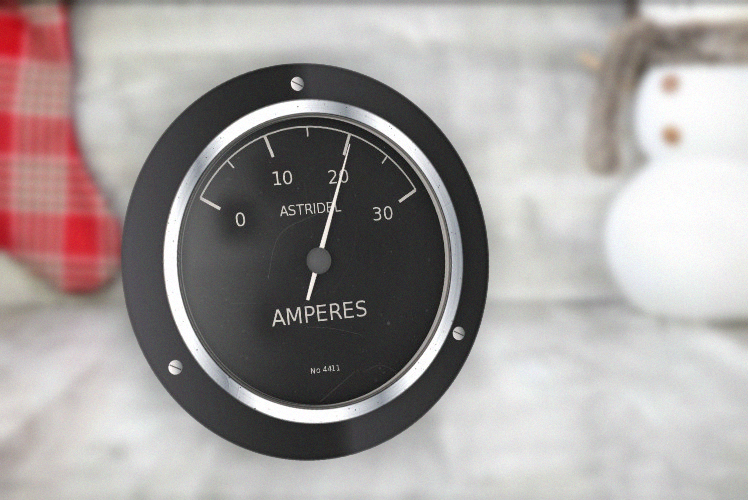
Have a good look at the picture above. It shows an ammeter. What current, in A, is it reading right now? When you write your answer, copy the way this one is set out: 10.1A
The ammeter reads 20A
